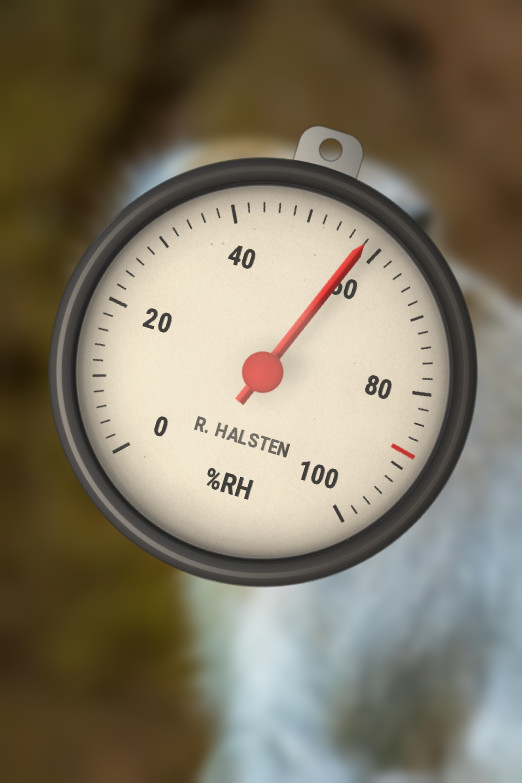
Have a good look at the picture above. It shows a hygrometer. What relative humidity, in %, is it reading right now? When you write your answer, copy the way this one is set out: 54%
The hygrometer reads 58%
